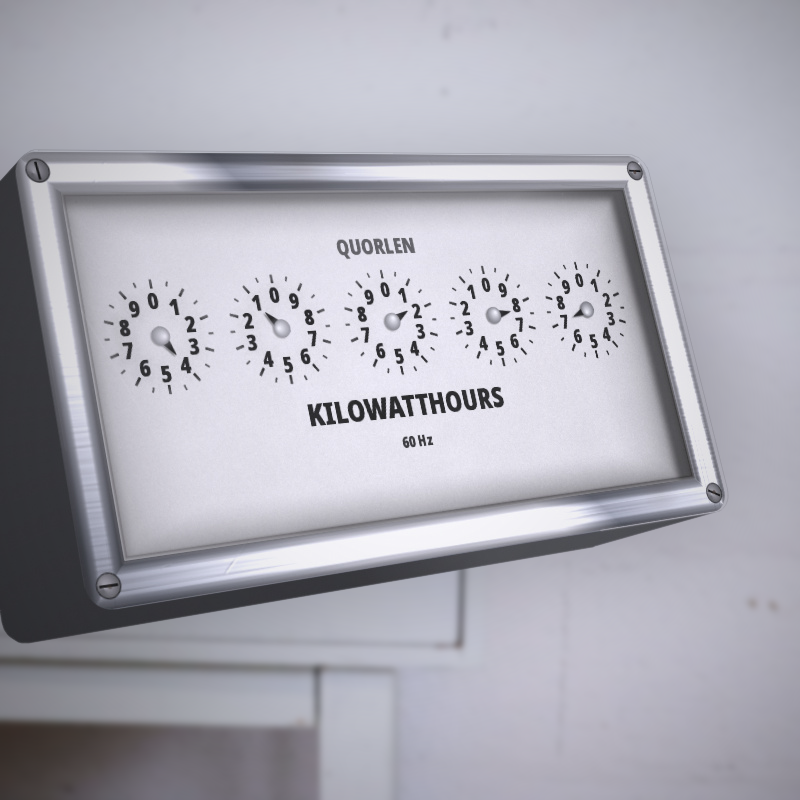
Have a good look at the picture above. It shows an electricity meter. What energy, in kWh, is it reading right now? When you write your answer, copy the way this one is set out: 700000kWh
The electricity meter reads 41177kWh
